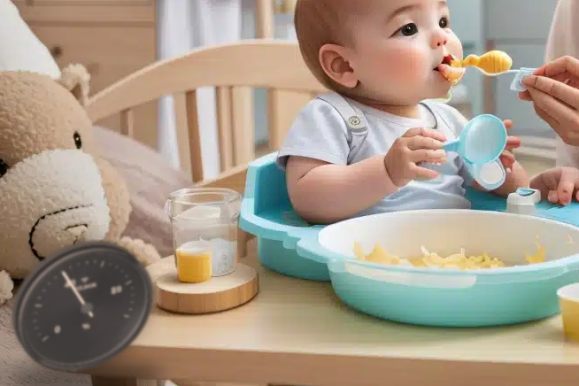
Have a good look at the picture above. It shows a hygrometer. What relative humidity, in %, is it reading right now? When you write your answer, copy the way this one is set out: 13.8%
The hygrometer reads 40%
